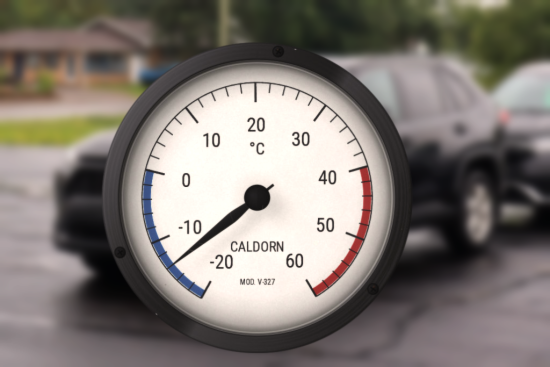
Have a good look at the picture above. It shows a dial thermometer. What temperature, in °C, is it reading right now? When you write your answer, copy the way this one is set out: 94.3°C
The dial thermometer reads -14°C
